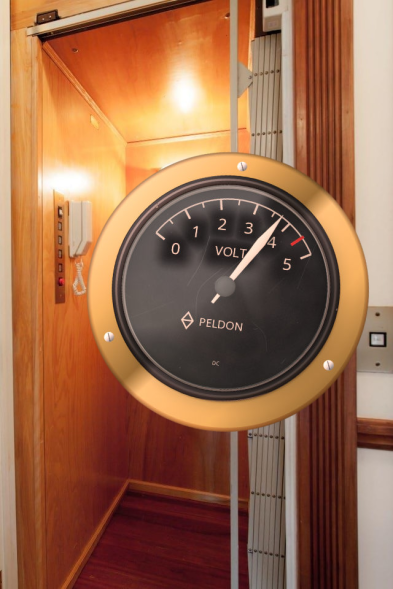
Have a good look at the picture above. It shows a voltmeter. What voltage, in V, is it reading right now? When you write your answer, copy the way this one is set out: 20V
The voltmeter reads 3.75V
